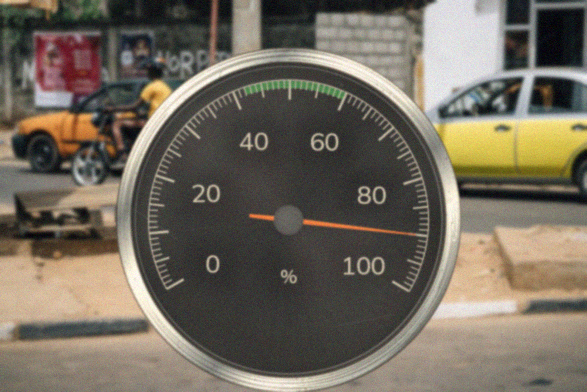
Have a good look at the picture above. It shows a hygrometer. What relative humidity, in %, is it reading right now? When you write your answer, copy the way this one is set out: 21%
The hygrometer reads 90%
